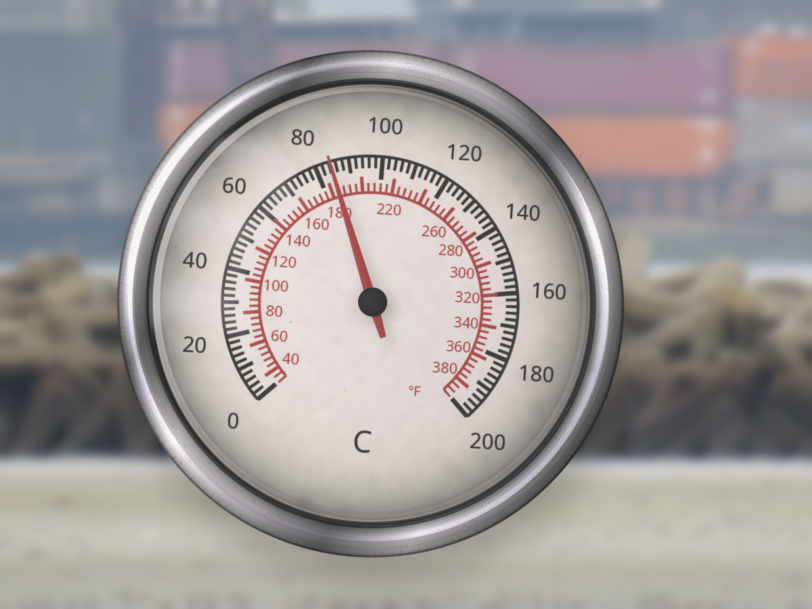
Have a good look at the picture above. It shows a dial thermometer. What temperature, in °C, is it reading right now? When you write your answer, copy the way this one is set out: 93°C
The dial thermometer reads 84°C
